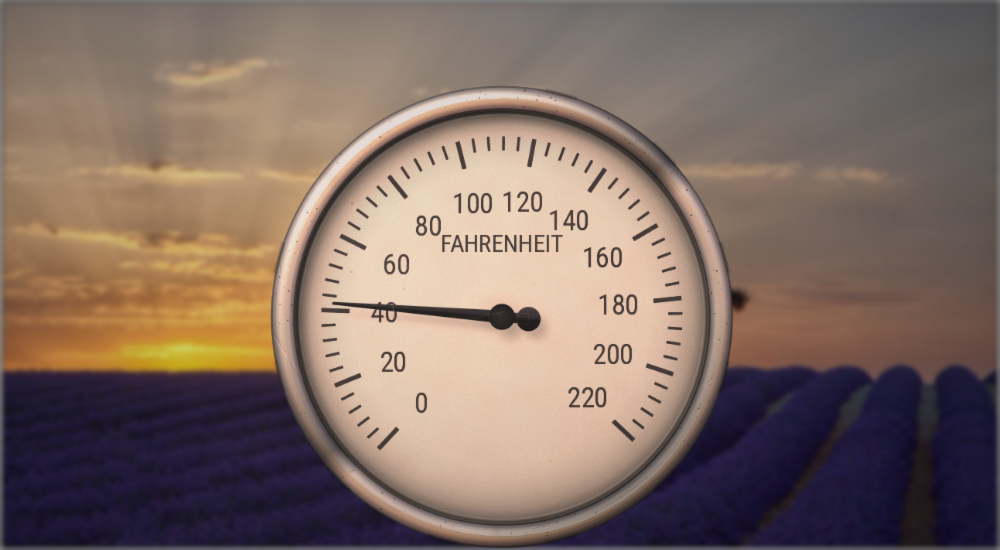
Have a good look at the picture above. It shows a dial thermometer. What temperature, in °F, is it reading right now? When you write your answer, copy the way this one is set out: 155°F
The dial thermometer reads 42°F
